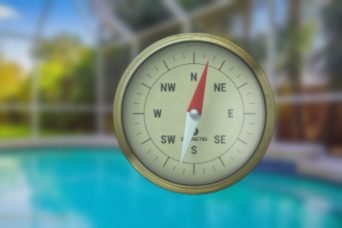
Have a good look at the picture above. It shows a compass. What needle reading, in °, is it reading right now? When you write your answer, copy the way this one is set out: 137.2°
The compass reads 15°
